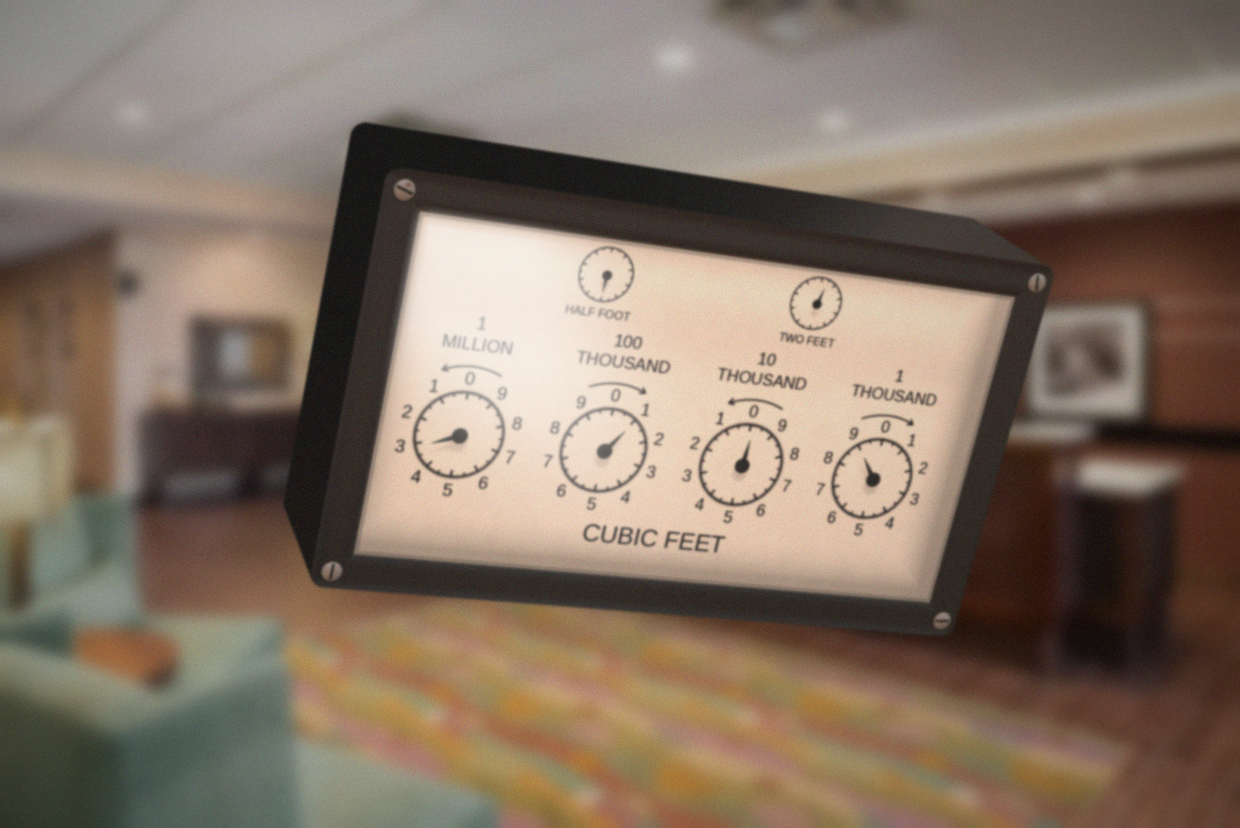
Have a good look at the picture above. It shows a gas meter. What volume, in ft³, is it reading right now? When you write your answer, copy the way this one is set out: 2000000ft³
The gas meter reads 309900ft³
